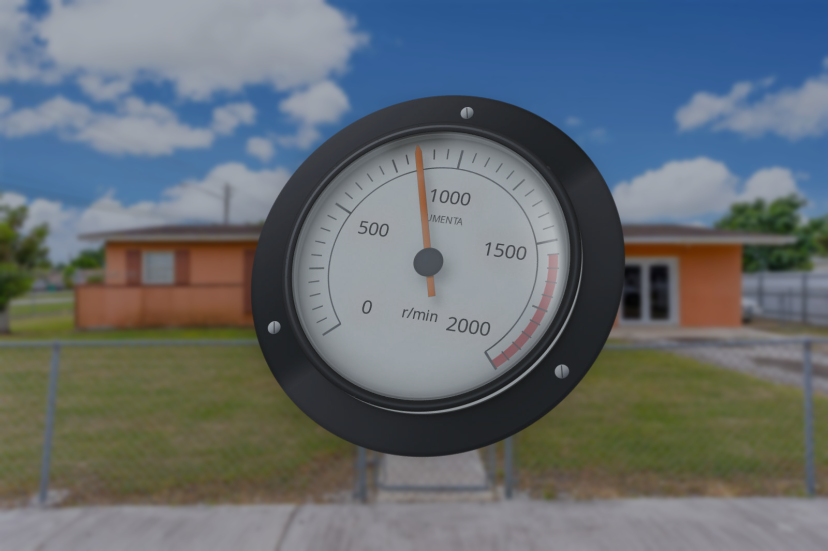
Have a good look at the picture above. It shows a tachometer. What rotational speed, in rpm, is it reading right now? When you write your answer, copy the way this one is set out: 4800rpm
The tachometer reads 850rpm
